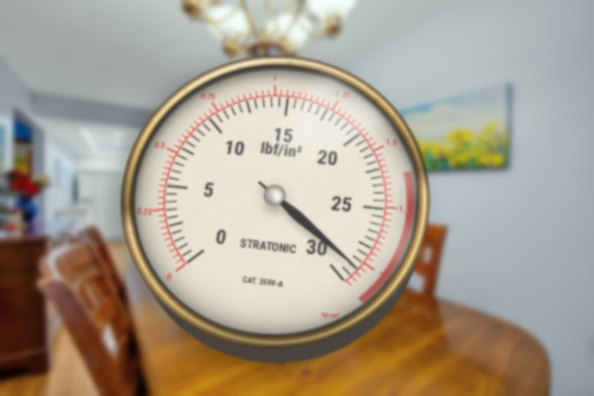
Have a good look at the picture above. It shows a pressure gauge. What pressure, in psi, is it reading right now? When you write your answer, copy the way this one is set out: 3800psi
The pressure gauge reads 29psi
